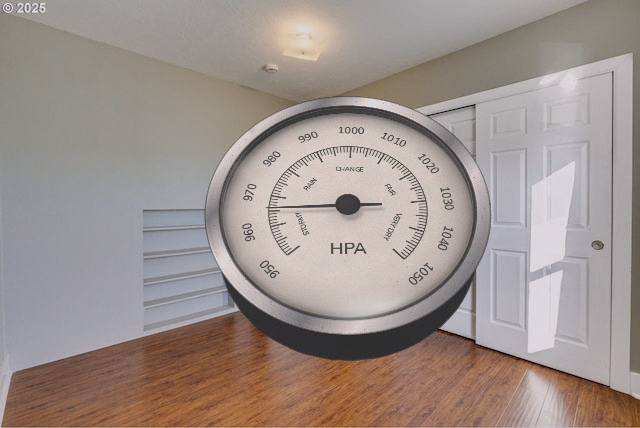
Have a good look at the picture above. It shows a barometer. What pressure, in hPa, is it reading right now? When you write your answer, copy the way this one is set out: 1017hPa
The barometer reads 965hPa
